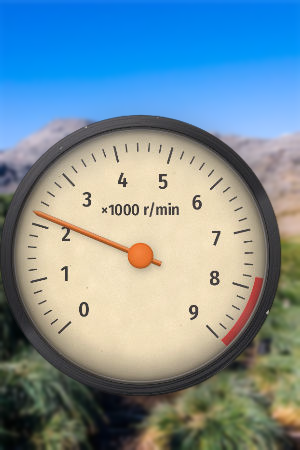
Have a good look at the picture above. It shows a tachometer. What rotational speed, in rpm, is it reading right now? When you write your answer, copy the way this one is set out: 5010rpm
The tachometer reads 2200rpm
